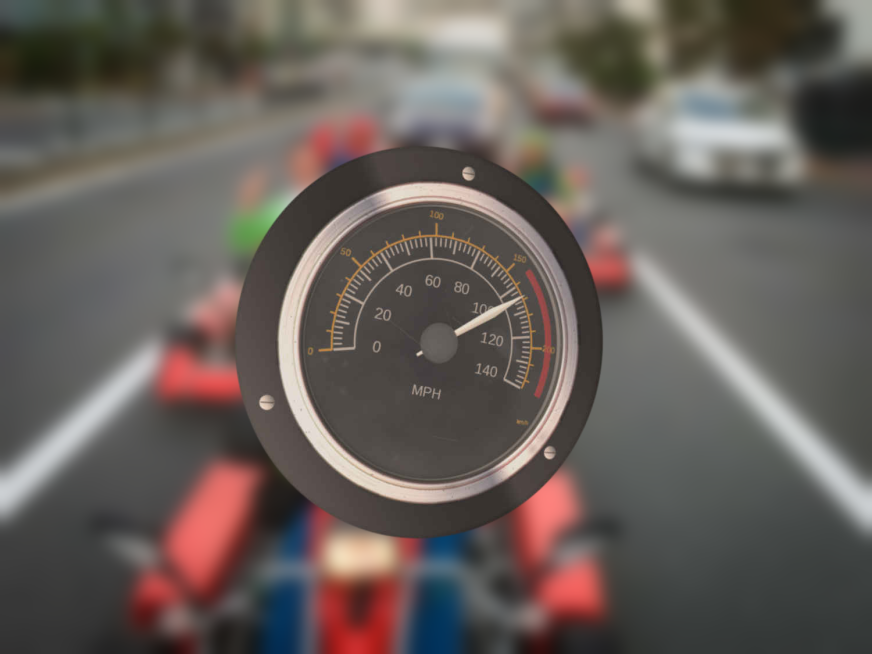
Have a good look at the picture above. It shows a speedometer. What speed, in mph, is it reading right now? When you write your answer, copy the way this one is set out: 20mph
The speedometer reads 104mph
